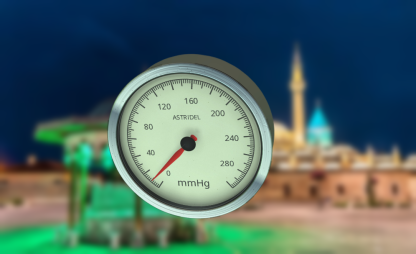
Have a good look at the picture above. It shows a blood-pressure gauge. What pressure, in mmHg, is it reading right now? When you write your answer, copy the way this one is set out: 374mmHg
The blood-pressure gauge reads 10mmHg
